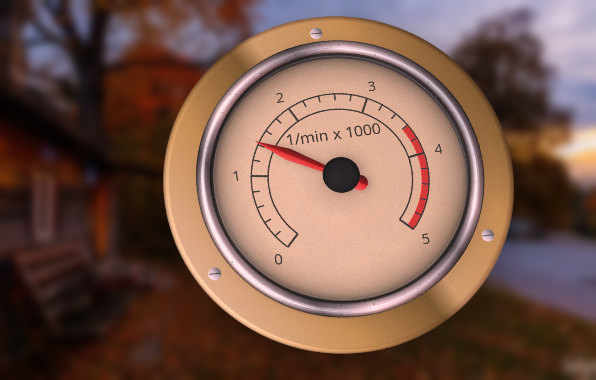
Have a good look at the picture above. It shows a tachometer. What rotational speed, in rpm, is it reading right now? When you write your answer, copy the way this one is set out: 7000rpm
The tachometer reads 1400rpm
